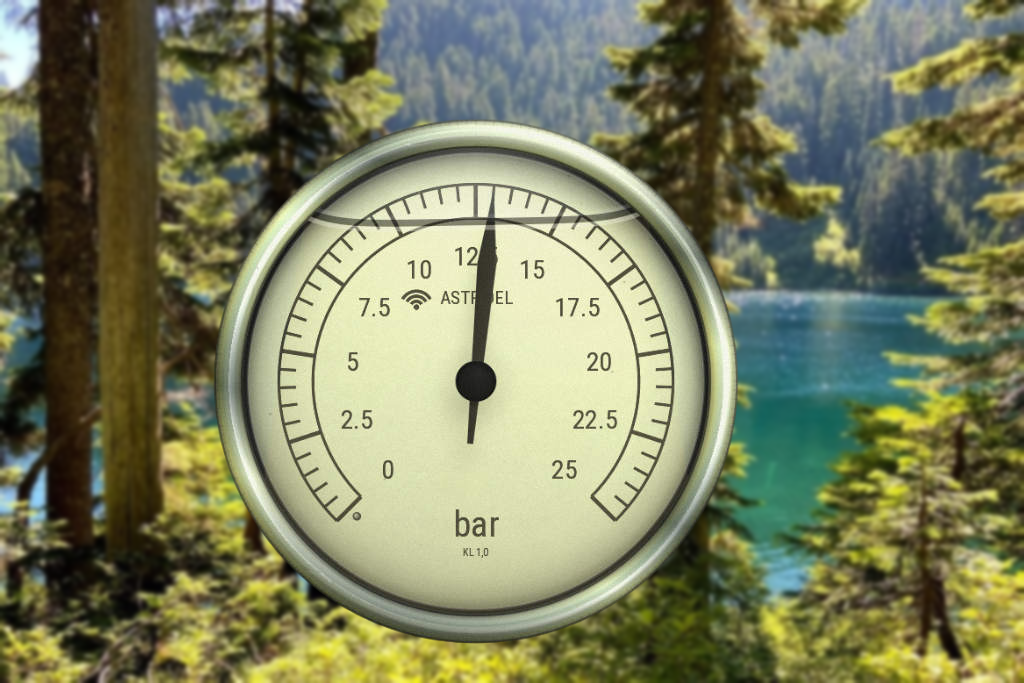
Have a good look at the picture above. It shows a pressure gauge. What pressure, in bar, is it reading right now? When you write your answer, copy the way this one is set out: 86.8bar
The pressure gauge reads 13bar
